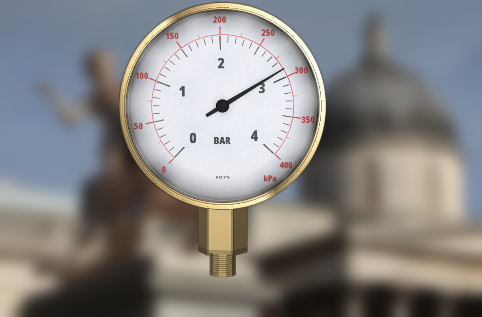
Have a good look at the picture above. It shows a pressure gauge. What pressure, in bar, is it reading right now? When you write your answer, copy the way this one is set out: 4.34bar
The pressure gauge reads 2.9bar
